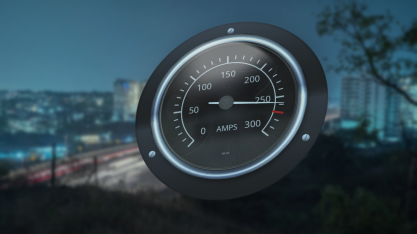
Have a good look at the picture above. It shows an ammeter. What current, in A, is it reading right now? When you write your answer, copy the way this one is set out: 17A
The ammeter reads 260A
